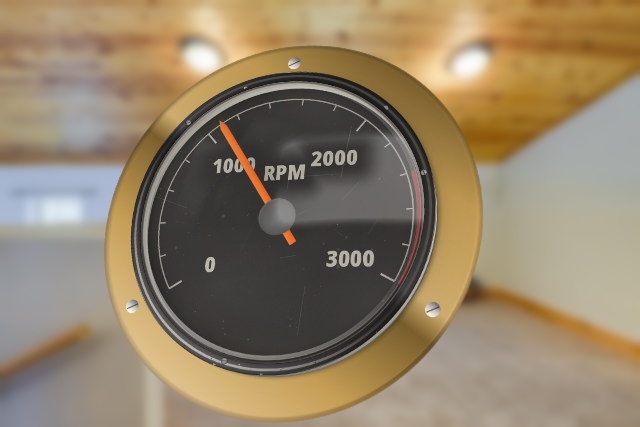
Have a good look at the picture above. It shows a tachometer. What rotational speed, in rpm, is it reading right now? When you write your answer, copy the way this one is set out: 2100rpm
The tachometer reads 1100rpm
